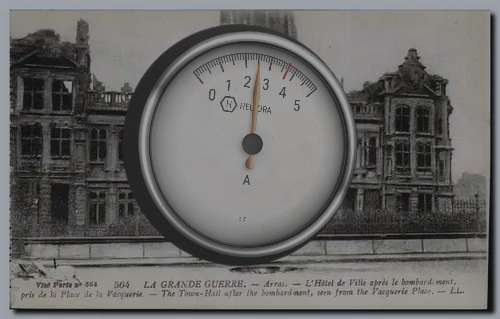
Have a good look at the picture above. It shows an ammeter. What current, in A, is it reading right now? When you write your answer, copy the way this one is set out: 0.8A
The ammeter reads 2.5A
